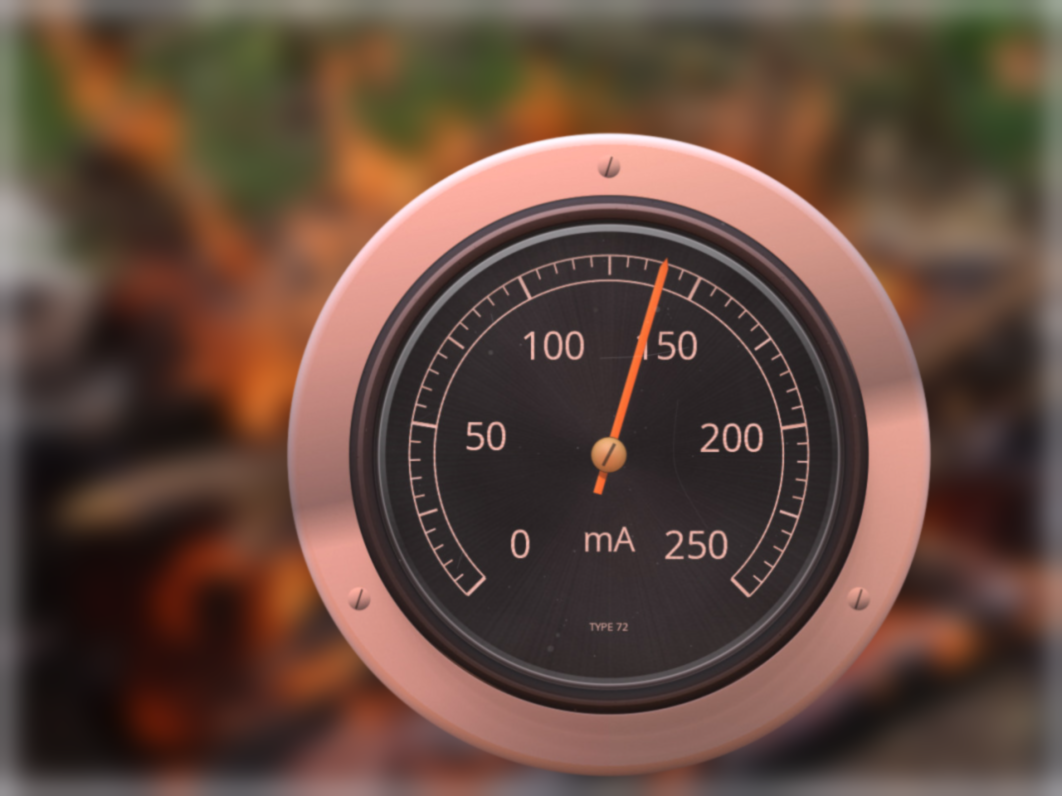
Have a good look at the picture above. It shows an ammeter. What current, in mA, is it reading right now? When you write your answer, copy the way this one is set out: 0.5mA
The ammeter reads 140mA
